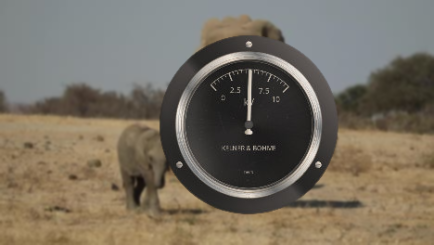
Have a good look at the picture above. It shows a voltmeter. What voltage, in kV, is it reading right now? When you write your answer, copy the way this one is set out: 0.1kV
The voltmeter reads 5kV
